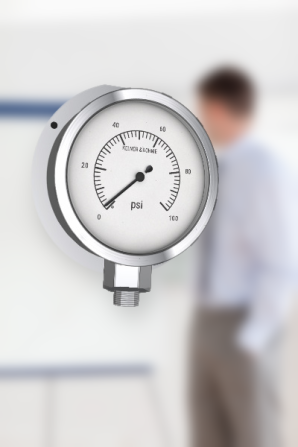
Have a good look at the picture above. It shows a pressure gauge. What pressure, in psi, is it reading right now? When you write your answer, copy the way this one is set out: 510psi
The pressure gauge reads 2psi
